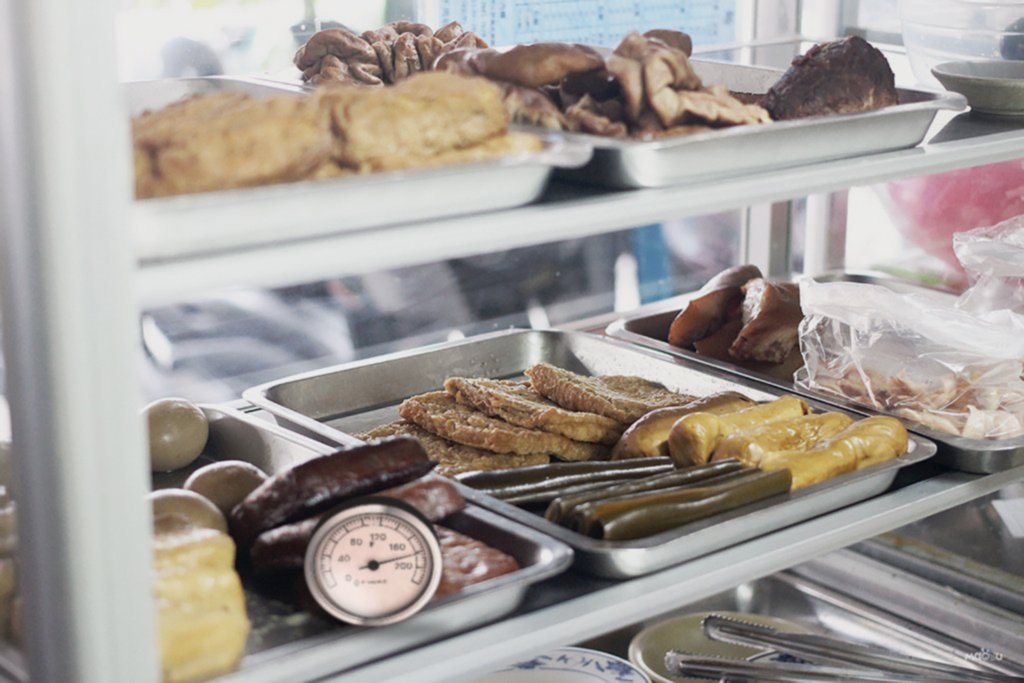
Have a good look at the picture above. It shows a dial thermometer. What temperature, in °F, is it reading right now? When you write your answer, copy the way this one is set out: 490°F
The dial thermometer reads 180°F
